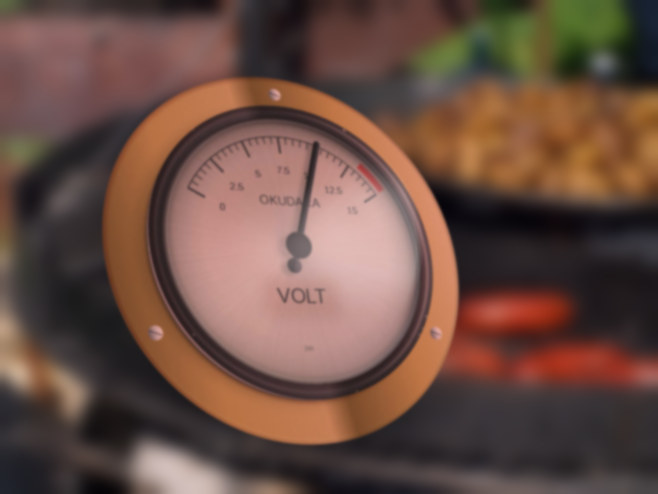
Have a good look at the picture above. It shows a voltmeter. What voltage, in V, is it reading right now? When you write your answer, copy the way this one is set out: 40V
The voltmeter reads 10V
